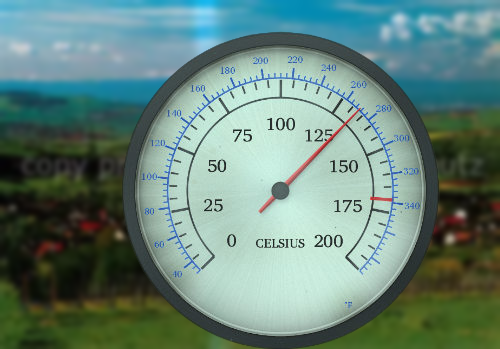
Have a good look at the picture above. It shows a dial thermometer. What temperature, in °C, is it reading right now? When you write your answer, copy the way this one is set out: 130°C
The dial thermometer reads 132.5°C
